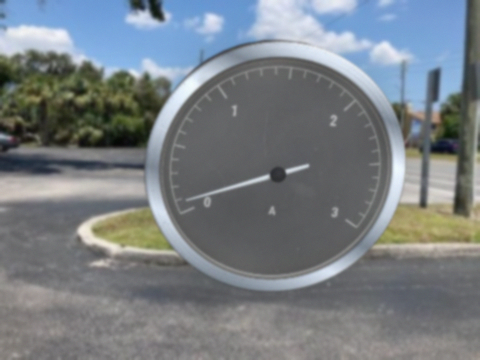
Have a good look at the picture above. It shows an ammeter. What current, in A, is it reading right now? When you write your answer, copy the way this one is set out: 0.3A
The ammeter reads 0.1A
